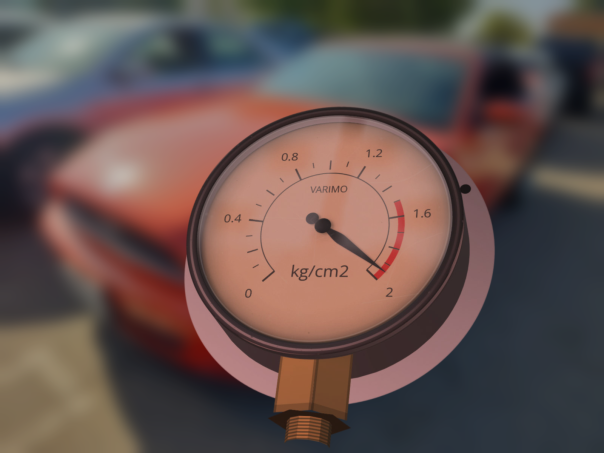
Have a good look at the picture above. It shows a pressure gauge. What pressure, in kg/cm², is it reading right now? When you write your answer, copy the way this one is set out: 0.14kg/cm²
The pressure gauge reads 1.95kg/cm²
